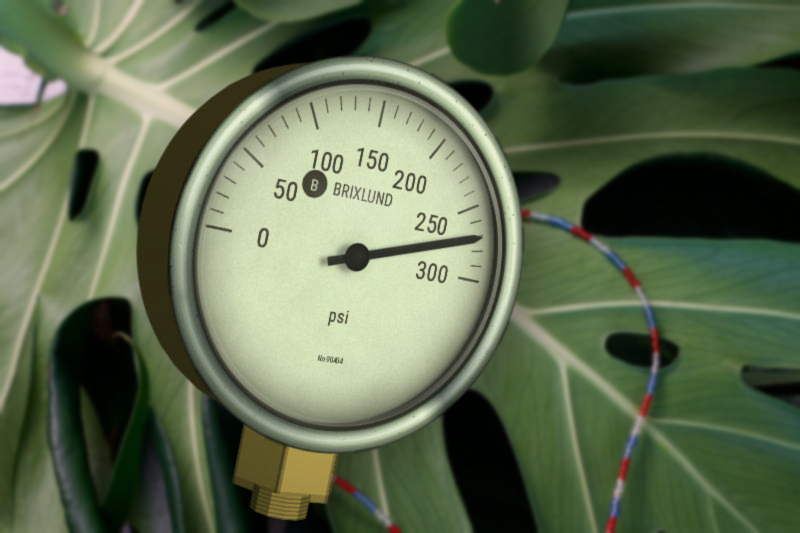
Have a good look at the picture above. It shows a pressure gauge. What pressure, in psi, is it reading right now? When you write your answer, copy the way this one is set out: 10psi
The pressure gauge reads 270psi
